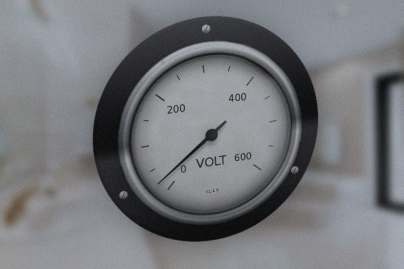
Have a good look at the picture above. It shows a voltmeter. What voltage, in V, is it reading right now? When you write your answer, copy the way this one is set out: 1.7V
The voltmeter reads 25V
